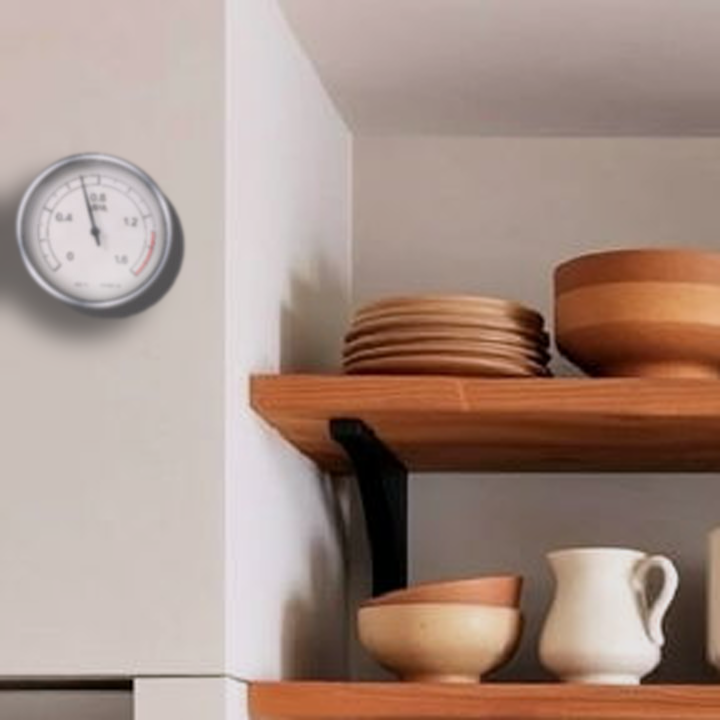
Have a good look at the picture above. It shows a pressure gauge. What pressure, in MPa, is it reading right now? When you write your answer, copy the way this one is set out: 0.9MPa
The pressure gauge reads 0.7MPa
